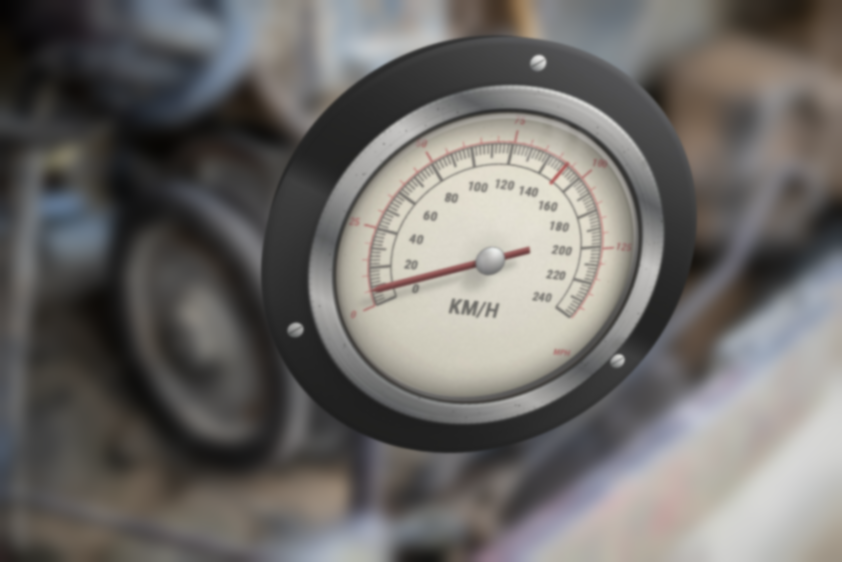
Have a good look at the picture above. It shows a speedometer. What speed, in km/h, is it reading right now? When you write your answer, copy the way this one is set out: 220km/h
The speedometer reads 10km/h
